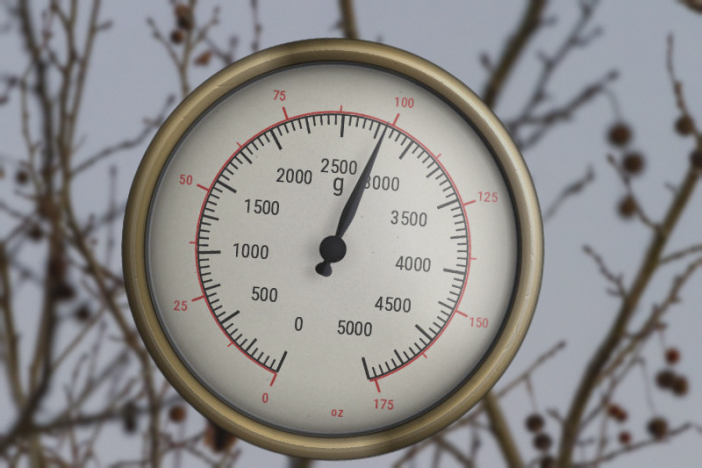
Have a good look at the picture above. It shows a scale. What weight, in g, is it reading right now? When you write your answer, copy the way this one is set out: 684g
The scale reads 2800g
